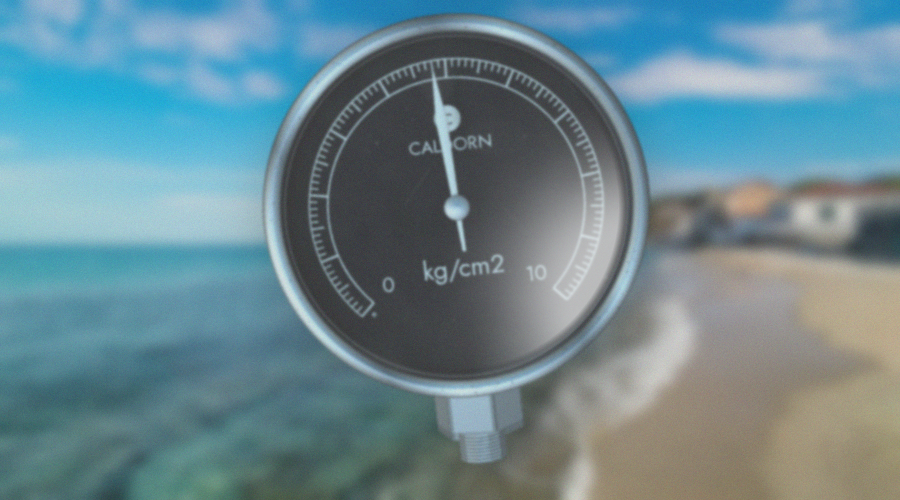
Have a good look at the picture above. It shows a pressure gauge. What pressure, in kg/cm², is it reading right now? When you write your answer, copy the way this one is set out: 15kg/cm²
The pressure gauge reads 4.8kg/cm²
